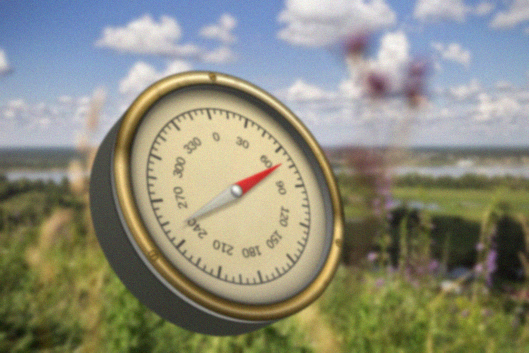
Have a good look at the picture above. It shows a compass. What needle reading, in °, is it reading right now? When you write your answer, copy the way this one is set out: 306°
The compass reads 70°
